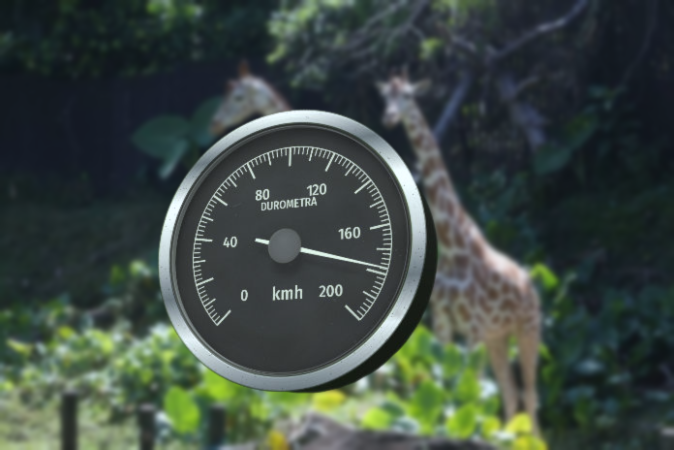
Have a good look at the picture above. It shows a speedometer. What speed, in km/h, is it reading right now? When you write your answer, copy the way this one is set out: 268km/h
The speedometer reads 178km/h
